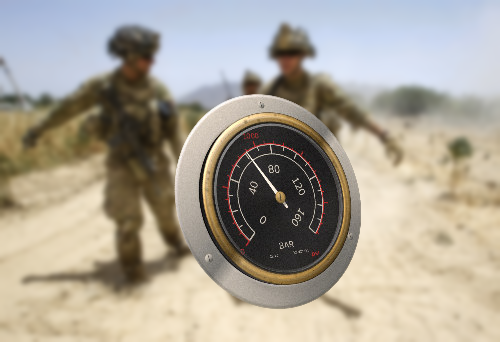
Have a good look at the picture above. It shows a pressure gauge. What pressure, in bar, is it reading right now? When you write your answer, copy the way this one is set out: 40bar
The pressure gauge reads 60bar
